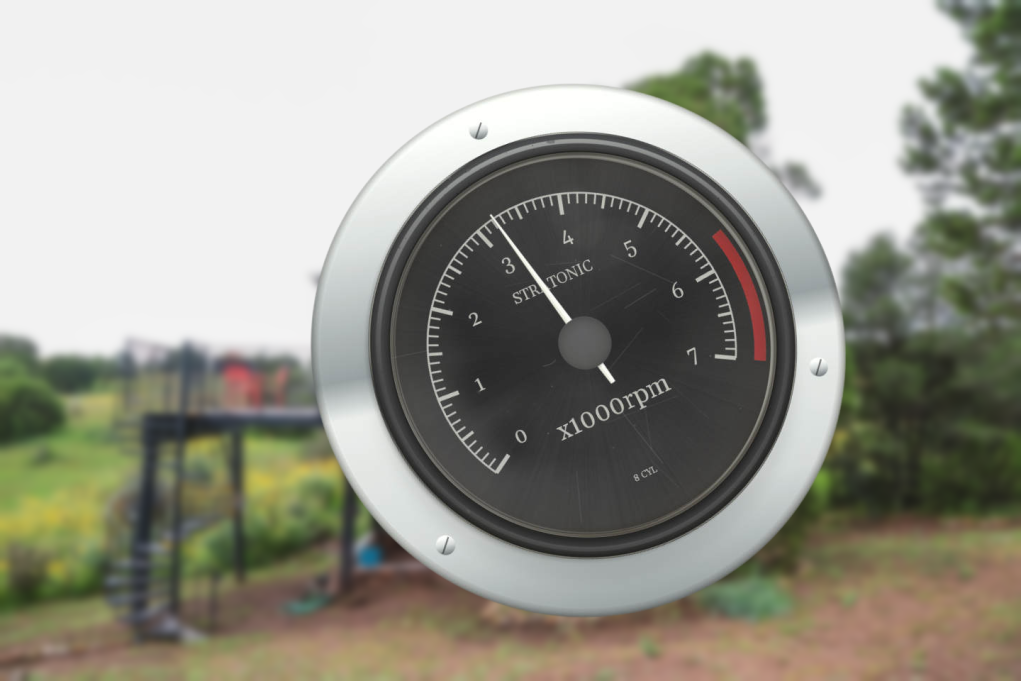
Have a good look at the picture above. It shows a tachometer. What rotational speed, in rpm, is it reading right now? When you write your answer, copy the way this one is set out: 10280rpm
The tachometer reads 3200rpm
